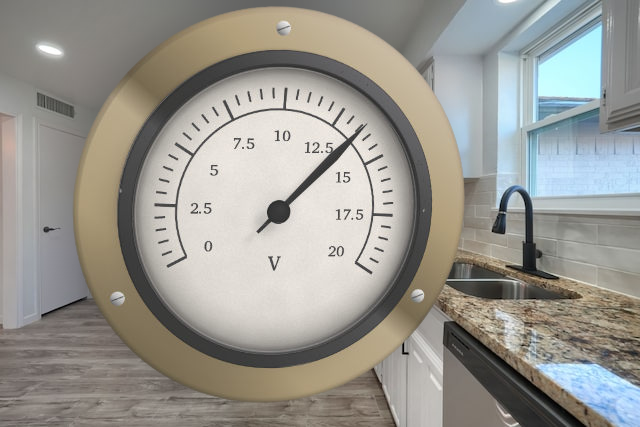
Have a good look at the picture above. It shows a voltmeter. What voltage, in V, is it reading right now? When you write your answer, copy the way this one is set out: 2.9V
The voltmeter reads 13.5V
